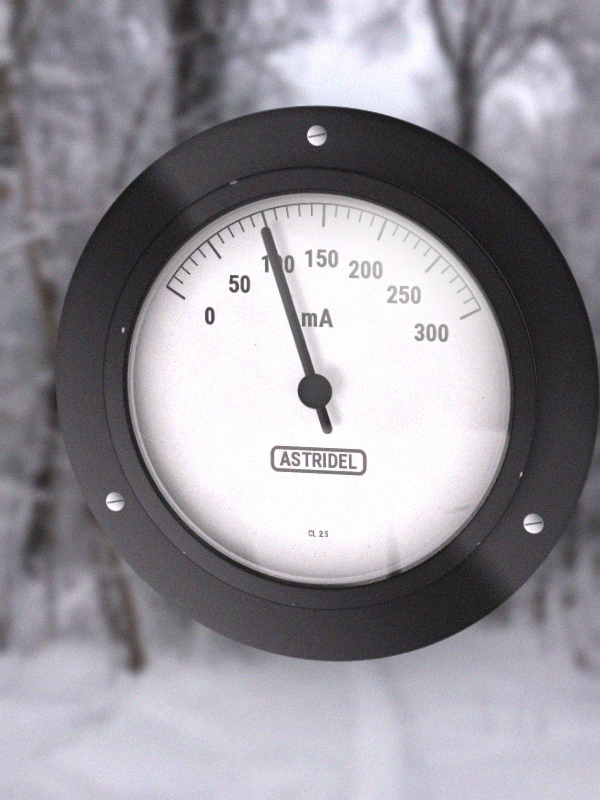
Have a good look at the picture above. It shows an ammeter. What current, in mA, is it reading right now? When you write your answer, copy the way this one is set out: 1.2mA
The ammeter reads 100mA
